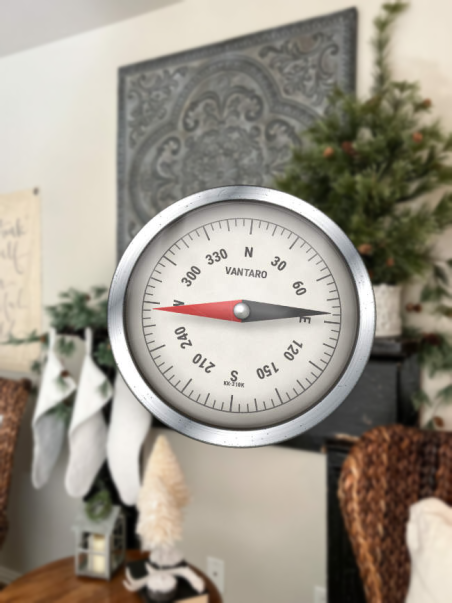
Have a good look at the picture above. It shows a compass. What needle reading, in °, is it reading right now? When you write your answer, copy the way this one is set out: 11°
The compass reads 265°
